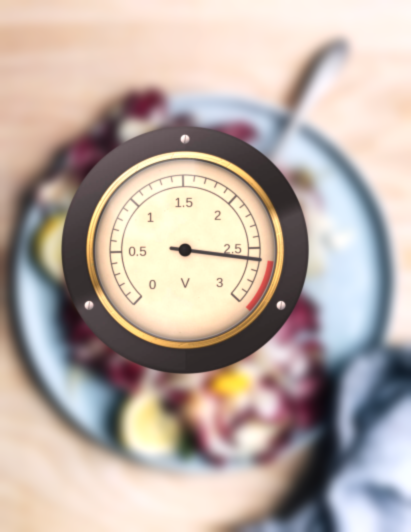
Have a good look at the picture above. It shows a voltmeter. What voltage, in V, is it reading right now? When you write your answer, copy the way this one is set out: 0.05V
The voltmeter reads 2.6V
